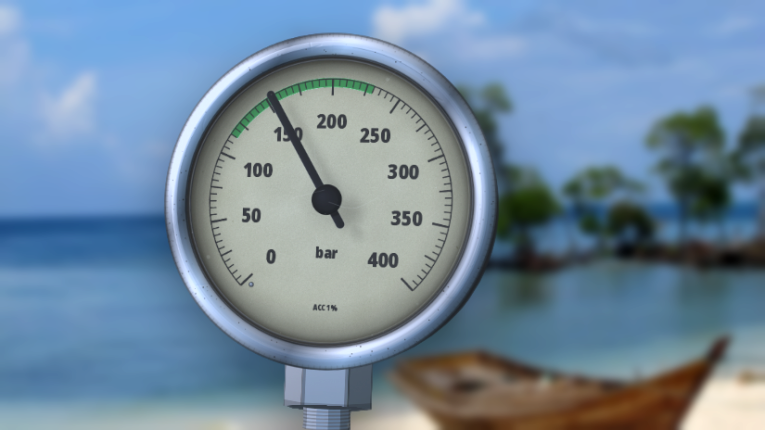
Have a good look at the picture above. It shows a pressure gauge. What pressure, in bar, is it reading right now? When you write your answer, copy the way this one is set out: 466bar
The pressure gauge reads 155bar
